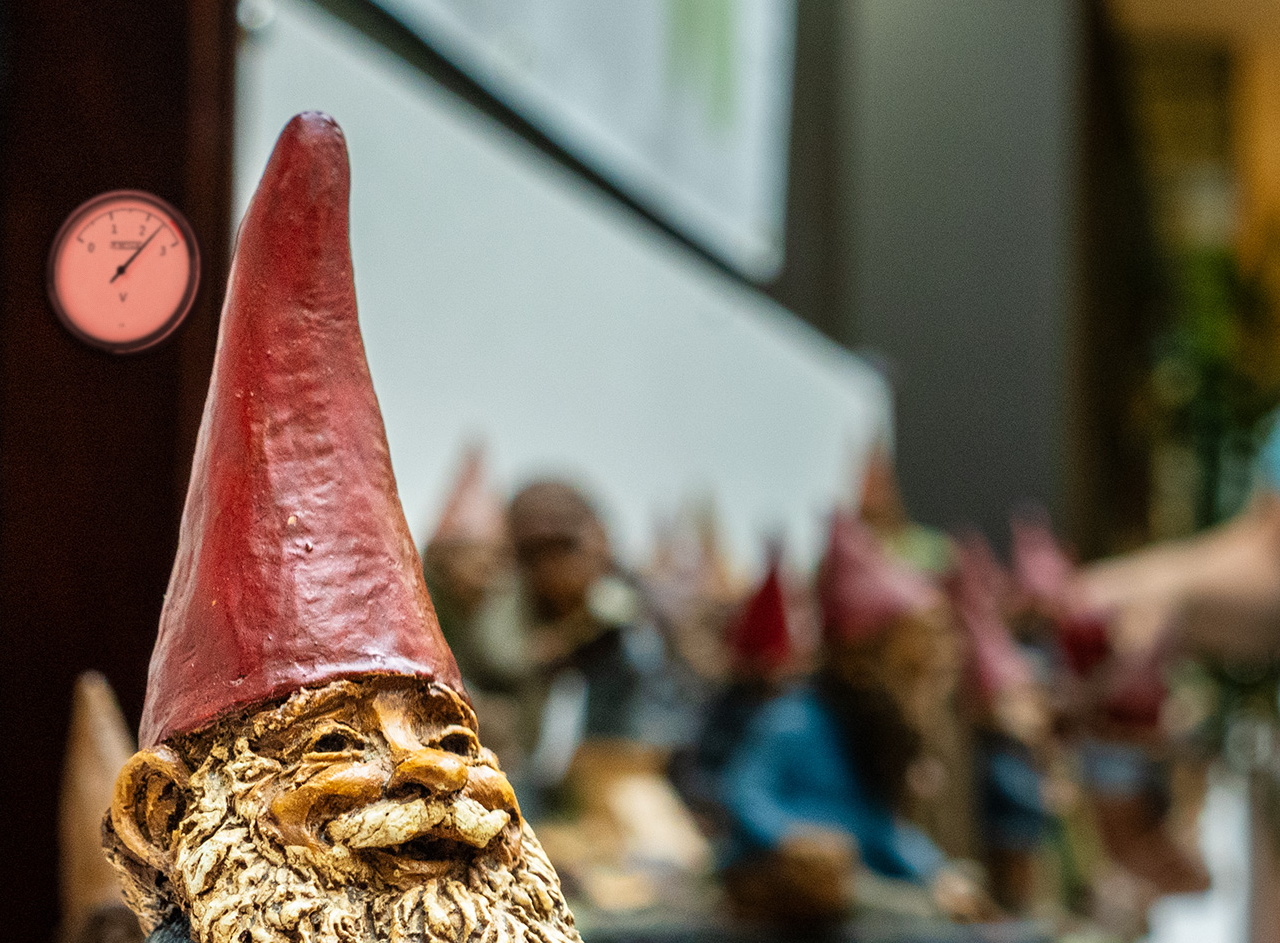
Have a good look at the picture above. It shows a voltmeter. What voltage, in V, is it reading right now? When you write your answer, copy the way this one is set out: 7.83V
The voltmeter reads 2.5V
